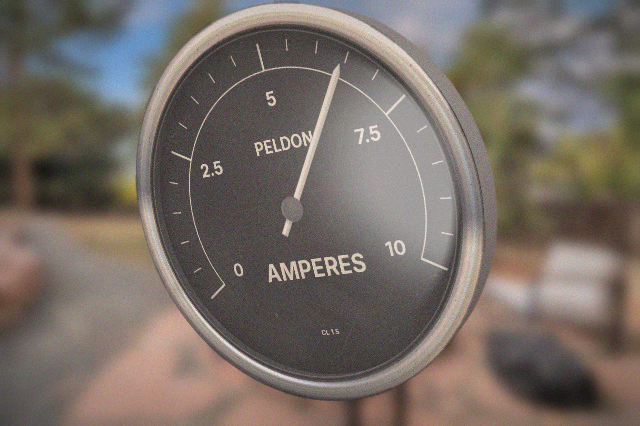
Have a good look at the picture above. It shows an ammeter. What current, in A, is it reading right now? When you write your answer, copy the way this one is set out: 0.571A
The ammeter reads 6.5A
